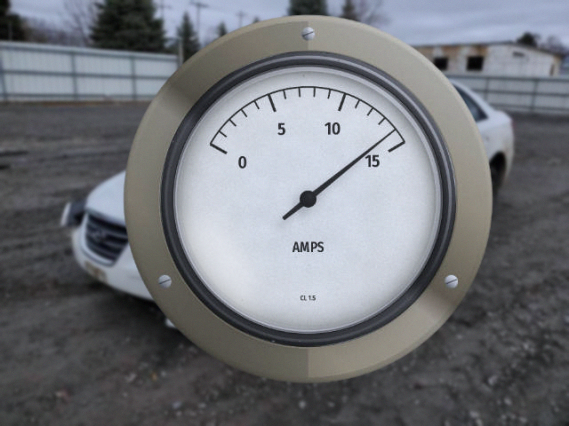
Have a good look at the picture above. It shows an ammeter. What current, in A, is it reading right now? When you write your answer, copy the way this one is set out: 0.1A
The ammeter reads 14A
